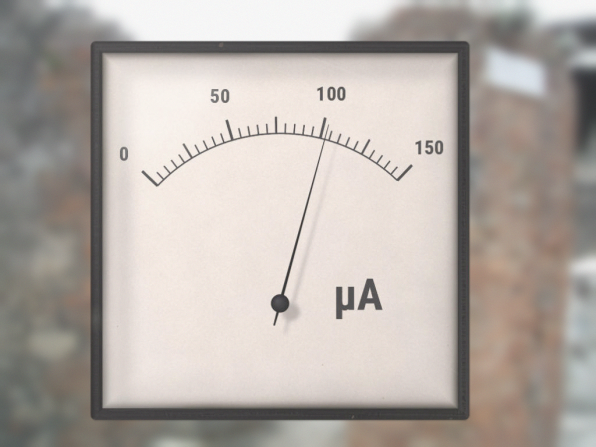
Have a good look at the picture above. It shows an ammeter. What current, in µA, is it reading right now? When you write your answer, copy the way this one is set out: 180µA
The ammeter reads 102.5µA
